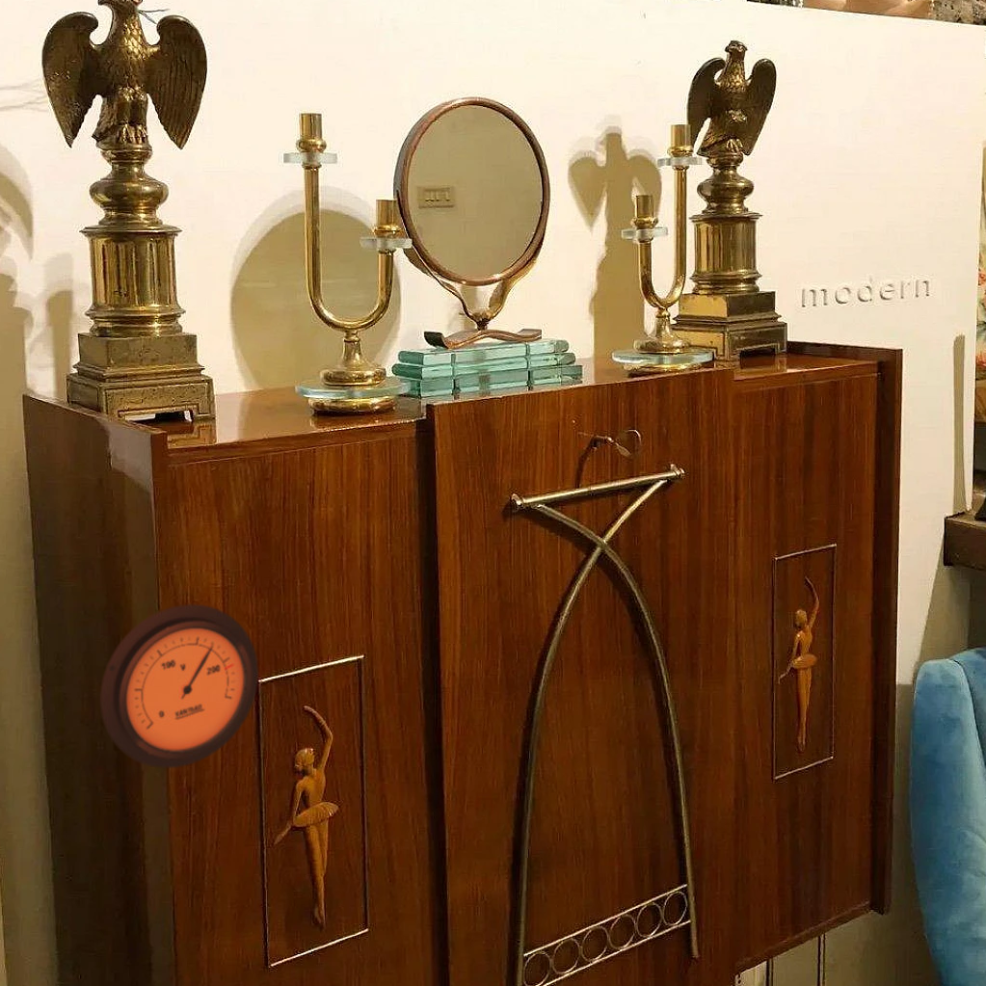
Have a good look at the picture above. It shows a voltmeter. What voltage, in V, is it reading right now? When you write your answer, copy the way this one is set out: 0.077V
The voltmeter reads 170V
